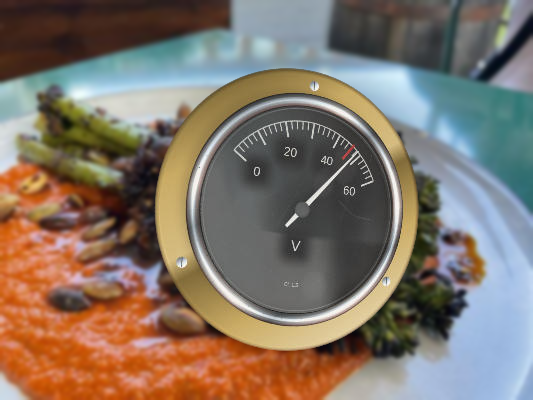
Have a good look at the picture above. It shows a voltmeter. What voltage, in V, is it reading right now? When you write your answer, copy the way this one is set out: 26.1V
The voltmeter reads 48V
